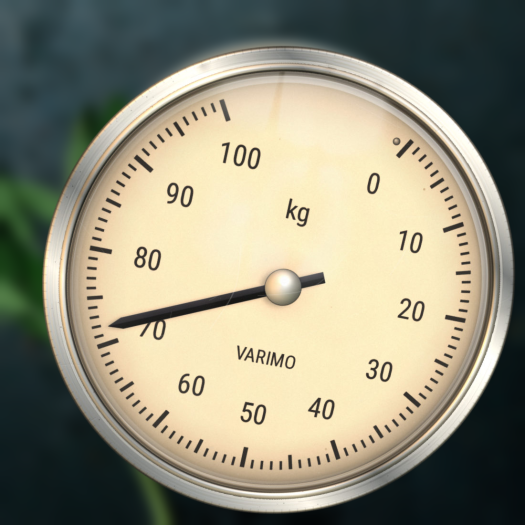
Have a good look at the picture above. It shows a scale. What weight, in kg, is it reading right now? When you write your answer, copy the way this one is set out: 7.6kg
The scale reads 72kg
